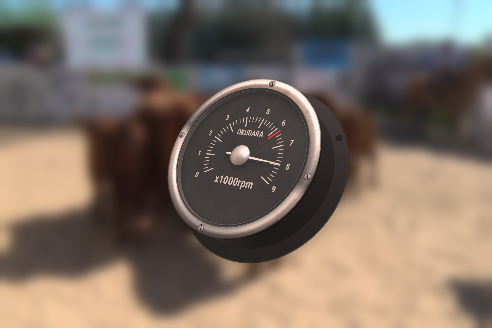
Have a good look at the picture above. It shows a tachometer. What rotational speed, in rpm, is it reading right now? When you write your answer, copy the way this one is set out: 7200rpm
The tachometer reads 8000rpm
